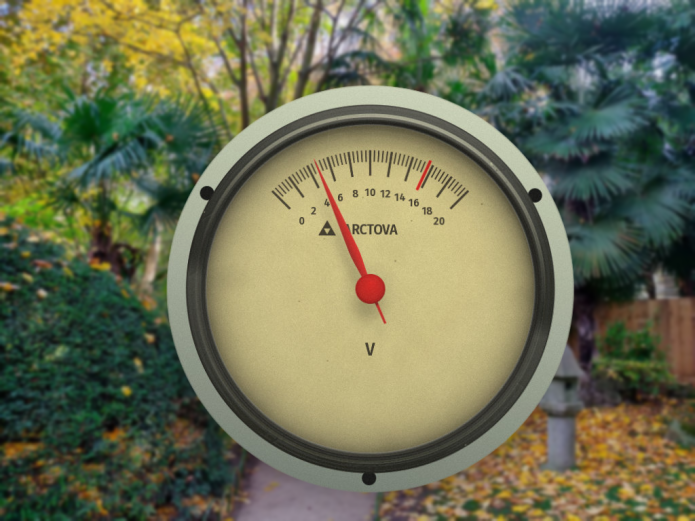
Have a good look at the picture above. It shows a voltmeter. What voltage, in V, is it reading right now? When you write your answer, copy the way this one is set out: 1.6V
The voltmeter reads 4.8V
